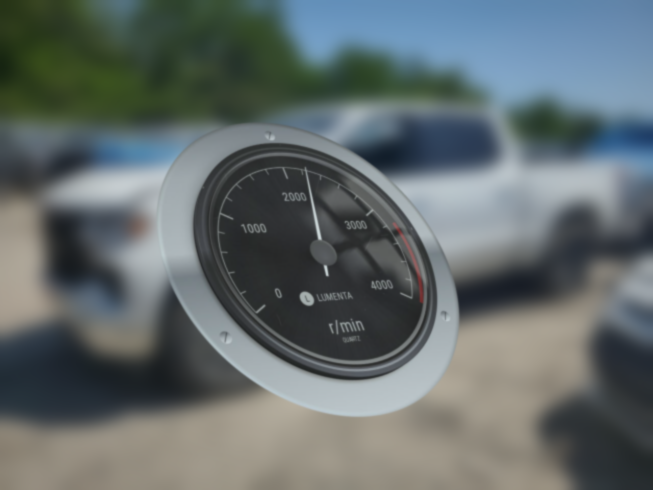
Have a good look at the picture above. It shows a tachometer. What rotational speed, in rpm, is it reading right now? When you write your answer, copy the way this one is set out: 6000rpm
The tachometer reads 2200rpm
